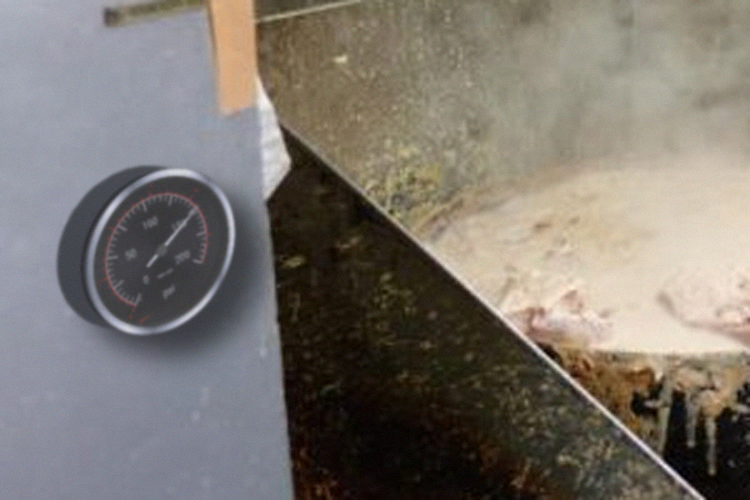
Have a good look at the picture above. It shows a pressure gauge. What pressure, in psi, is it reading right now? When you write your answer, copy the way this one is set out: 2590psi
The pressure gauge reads 150psi
